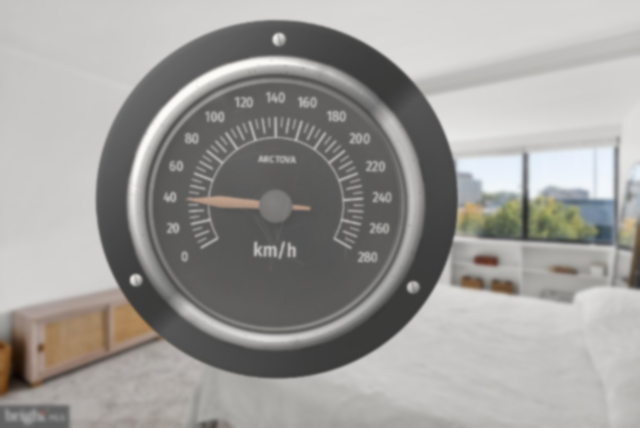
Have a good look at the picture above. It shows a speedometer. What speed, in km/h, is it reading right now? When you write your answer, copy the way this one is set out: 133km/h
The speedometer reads 40km/h
